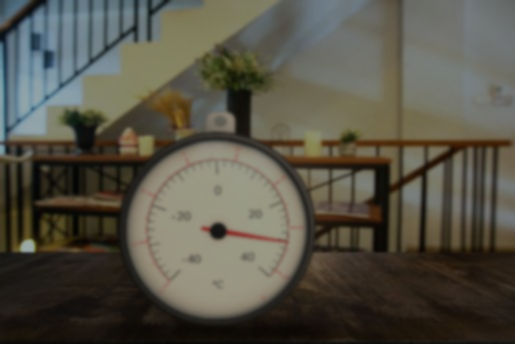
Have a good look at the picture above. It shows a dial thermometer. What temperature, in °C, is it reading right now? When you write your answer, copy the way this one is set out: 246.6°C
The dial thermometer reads 30°C
